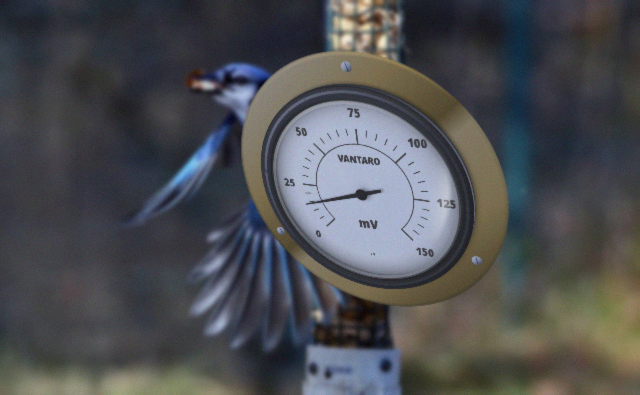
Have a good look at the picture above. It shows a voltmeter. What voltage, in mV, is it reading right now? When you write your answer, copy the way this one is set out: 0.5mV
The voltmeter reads 15mV
